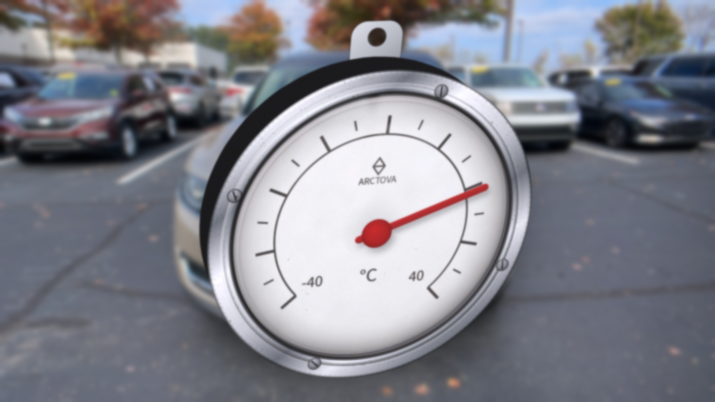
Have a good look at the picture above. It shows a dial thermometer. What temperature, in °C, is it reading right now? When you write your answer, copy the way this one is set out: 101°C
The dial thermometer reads 20°C
